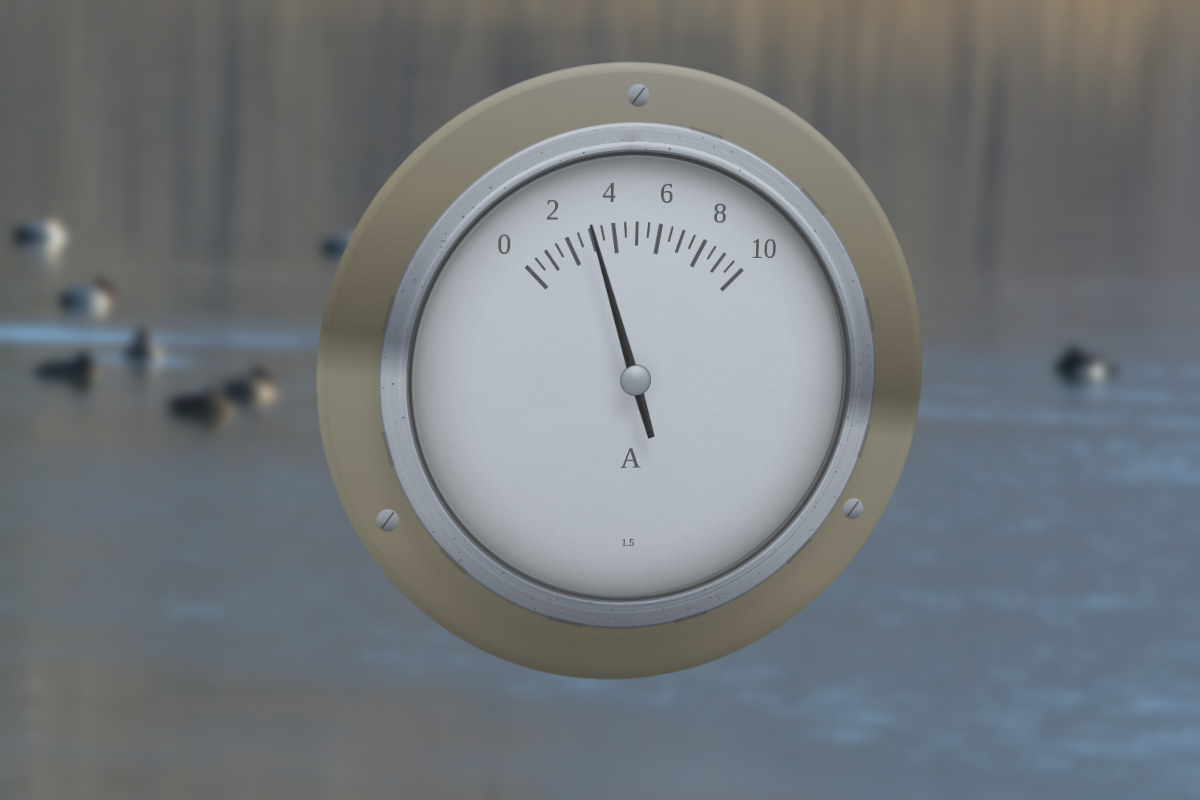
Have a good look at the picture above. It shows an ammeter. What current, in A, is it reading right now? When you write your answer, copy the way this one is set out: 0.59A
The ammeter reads 3A
